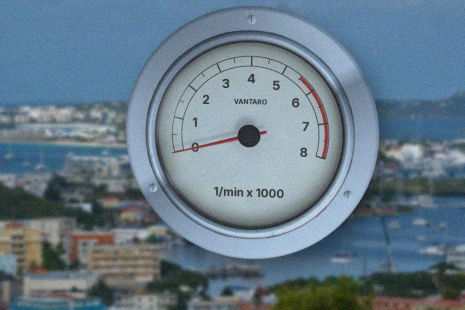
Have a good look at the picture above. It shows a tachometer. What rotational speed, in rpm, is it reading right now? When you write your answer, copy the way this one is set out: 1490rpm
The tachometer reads 0rpm
